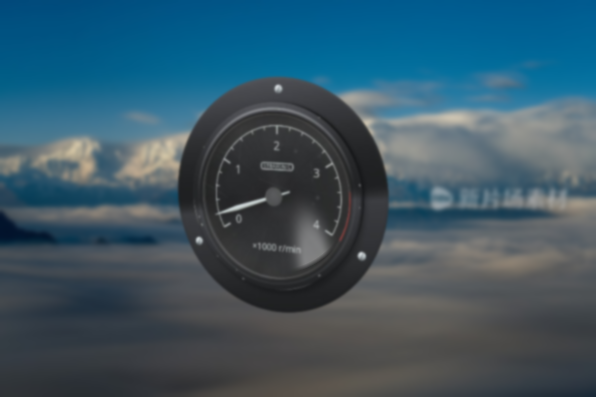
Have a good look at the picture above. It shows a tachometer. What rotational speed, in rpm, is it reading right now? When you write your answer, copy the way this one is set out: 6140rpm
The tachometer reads 200rpm
